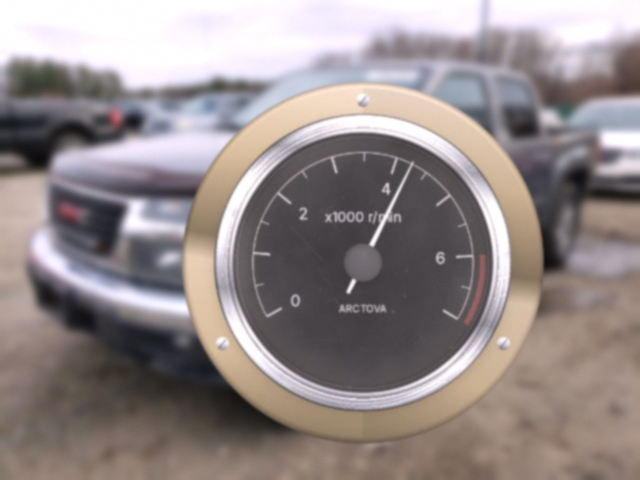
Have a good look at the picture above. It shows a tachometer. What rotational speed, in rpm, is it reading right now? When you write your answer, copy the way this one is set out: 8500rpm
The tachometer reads 4250rpm
